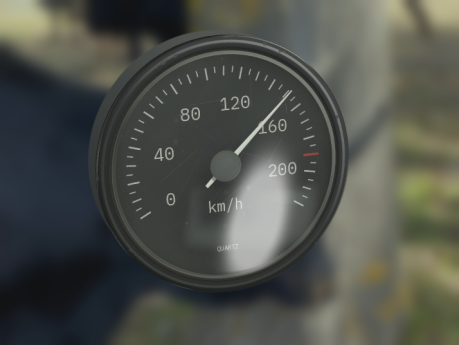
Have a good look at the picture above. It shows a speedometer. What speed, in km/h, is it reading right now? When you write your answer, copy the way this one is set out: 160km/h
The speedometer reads 150km/h
